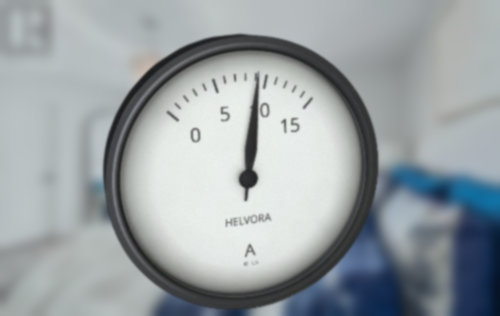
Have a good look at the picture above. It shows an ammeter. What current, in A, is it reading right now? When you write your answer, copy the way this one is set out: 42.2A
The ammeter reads 9A
